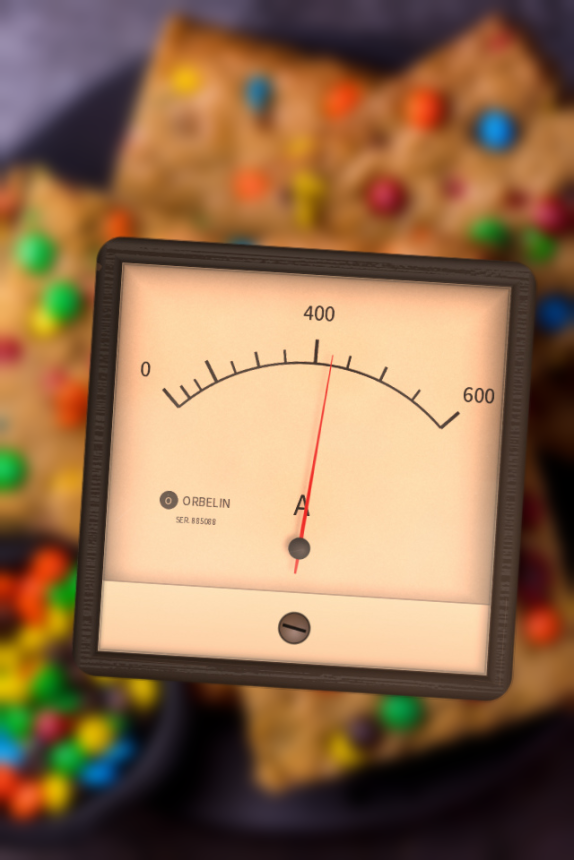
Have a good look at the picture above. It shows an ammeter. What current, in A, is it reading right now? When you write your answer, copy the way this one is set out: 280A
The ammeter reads 425A
